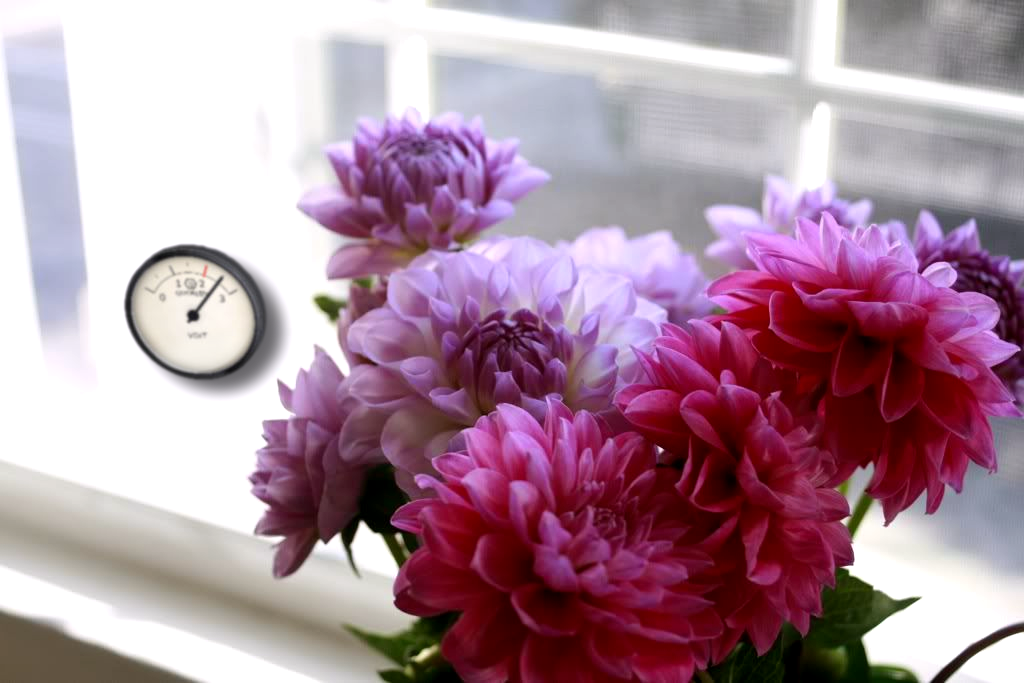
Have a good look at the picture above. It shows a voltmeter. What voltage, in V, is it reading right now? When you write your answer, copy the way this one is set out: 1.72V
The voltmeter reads 2.5V
